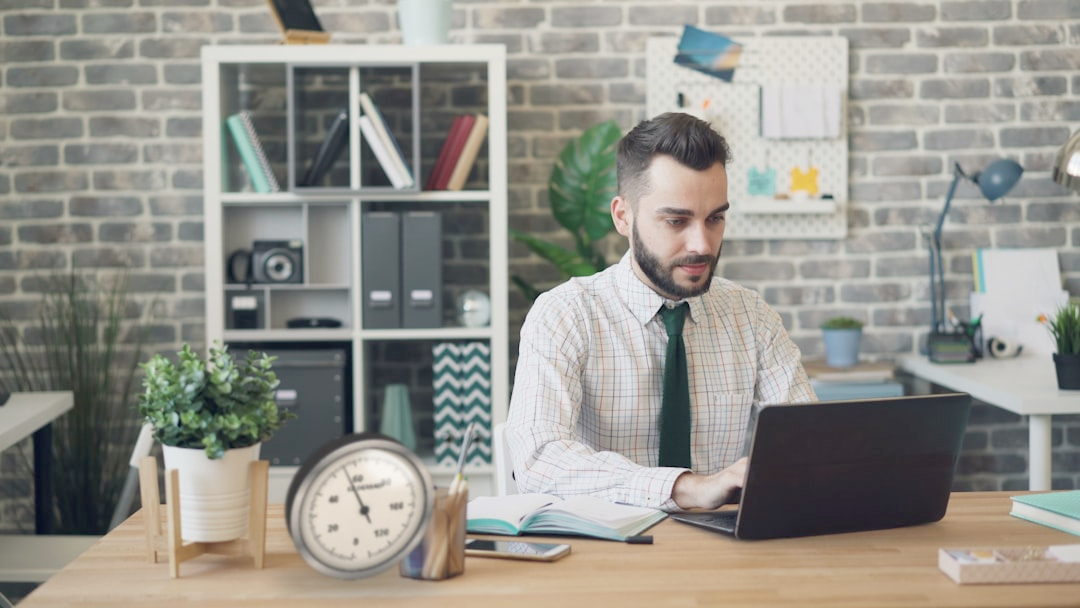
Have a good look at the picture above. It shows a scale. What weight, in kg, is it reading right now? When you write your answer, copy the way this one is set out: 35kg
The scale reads 55kg
